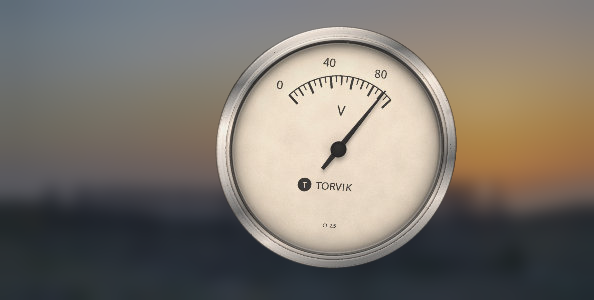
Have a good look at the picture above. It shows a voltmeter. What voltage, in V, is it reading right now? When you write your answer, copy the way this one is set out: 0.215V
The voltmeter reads 90V
